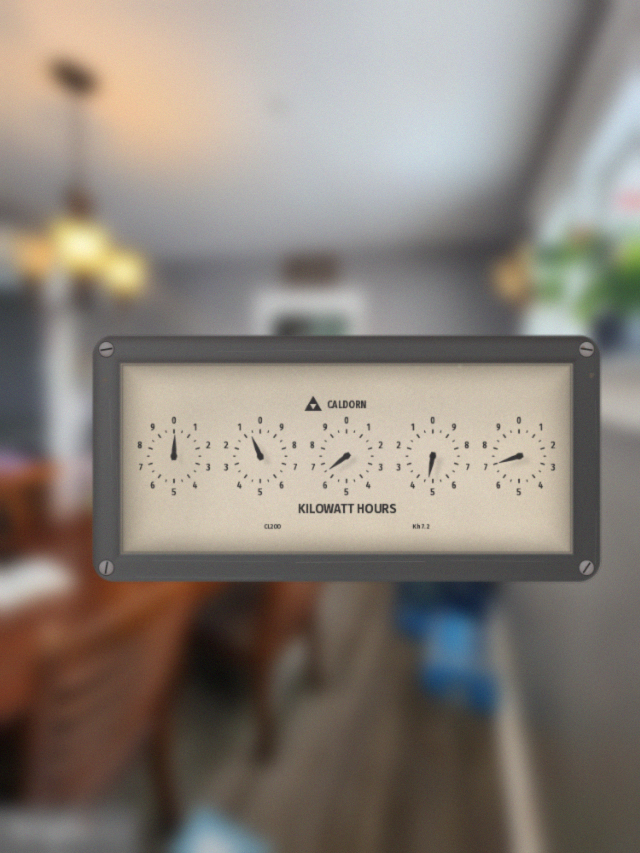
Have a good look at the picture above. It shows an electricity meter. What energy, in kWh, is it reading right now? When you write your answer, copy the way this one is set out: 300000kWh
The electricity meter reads 647kWh
